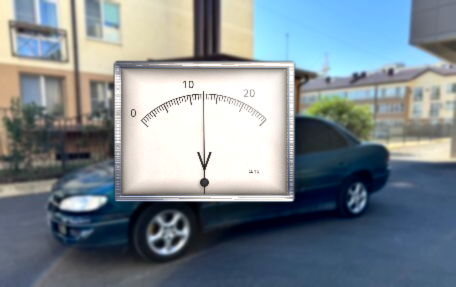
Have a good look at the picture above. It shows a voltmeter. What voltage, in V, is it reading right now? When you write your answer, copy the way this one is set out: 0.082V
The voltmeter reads 12.5V
